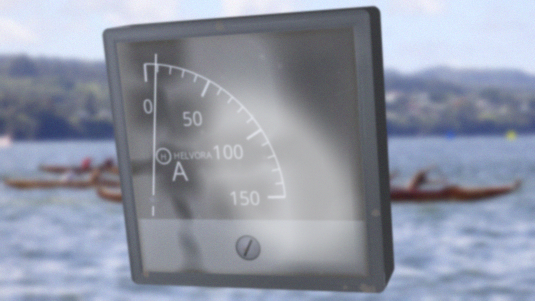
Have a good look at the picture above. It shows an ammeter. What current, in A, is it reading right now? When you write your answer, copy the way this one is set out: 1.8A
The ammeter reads 10A
